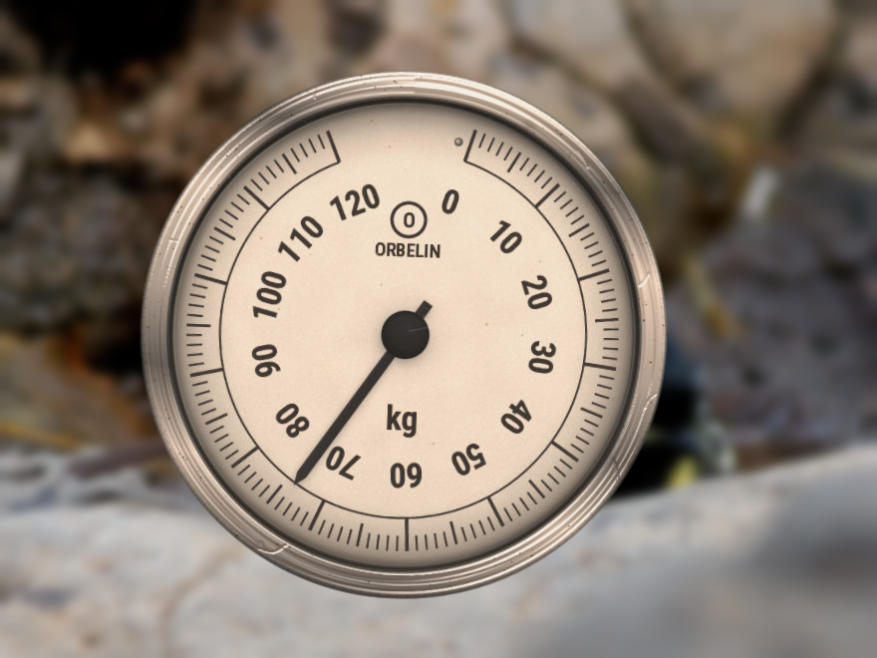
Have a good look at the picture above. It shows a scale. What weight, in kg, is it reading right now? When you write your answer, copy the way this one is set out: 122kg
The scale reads 74kg
